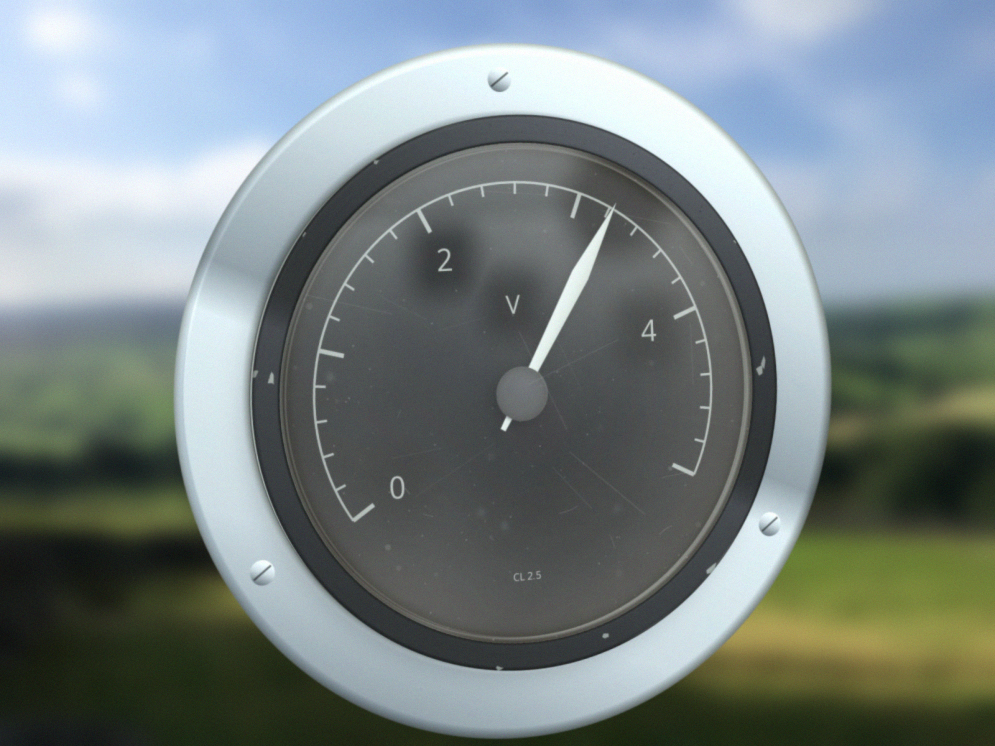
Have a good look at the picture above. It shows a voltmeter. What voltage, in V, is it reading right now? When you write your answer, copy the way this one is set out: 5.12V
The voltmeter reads 3.2V
